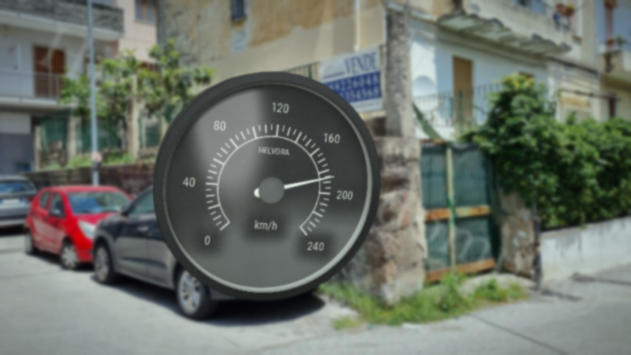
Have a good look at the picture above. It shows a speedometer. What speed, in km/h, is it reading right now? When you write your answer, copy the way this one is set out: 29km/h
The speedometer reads 185km/h
